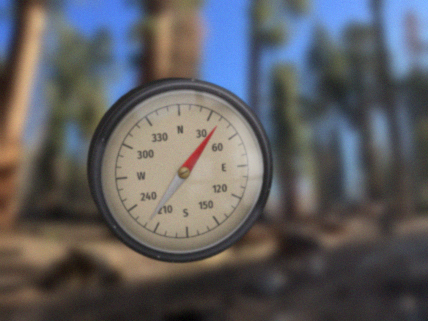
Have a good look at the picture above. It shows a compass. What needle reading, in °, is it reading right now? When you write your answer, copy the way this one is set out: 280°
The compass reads 40°
